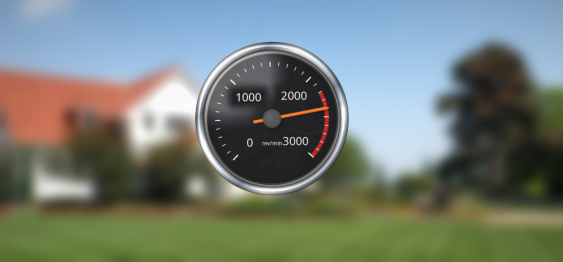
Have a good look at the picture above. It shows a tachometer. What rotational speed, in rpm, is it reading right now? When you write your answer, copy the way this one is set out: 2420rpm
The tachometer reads 2400rpm
